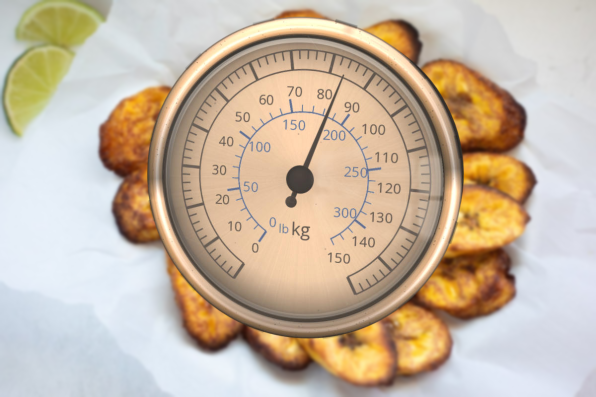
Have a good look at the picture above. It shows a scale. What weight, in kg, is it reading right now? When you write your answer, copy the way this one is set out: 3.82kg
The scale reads 84kg
